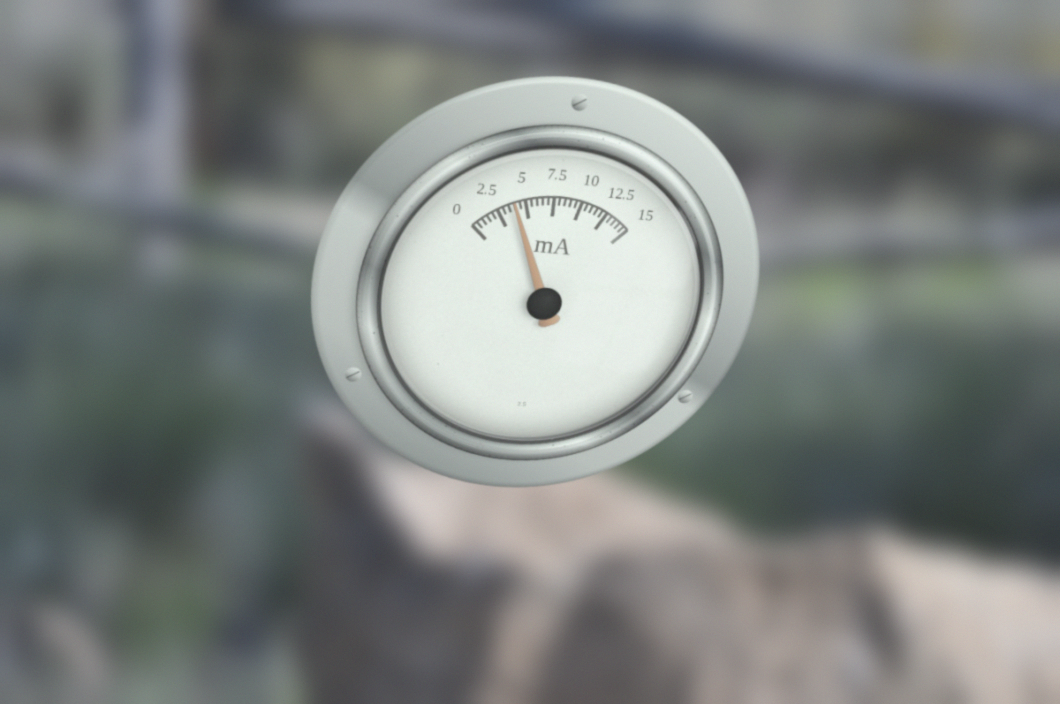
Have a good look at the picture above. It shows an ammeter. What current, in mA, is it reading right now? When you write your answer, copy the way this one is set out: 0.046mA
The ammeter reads 4mA
